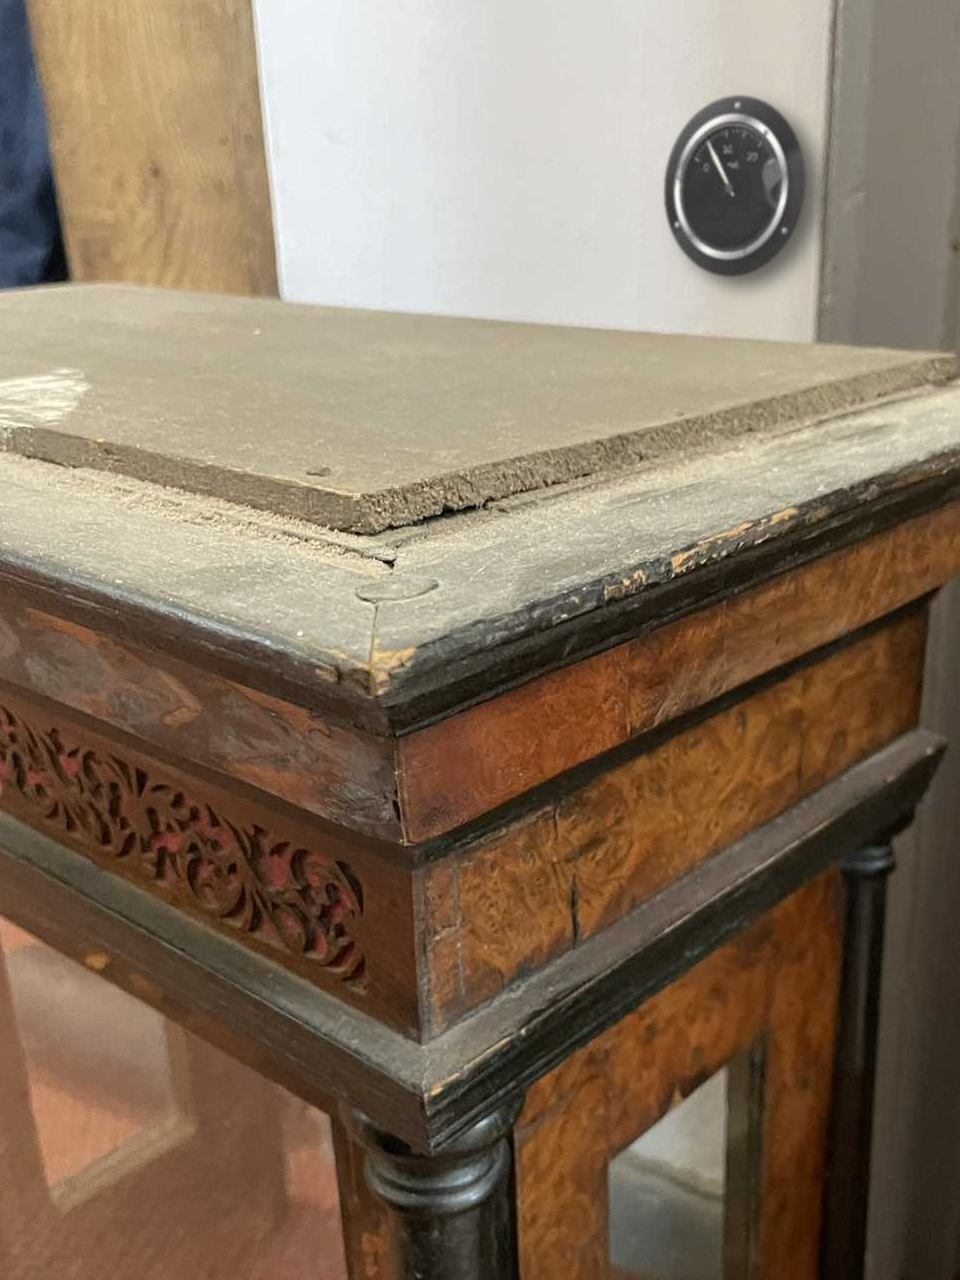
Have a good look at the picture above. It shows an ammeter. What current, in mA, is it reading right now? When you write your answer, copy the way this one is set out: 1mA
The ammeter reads 5mA
